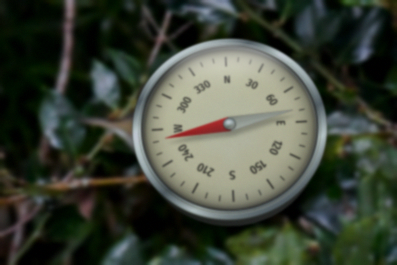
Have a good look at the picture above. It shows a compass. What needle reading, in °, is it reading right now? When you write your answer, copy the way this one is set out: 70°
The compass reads 260°
